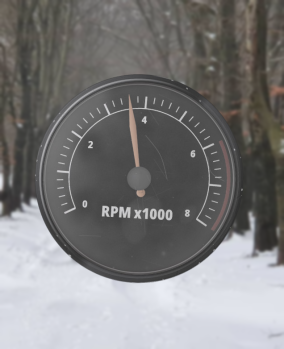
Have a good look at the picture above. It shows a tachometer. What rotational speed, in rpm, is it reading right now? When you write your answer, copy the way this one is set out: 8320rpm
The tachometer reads 3600rpm
